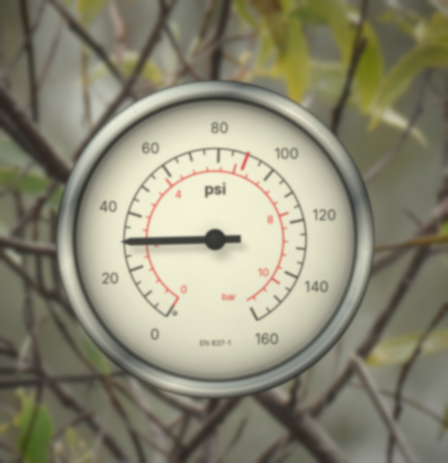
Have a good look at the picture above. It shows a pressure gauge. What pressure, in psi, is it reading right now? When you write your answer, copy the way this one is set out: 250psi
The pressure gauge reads 30psi
